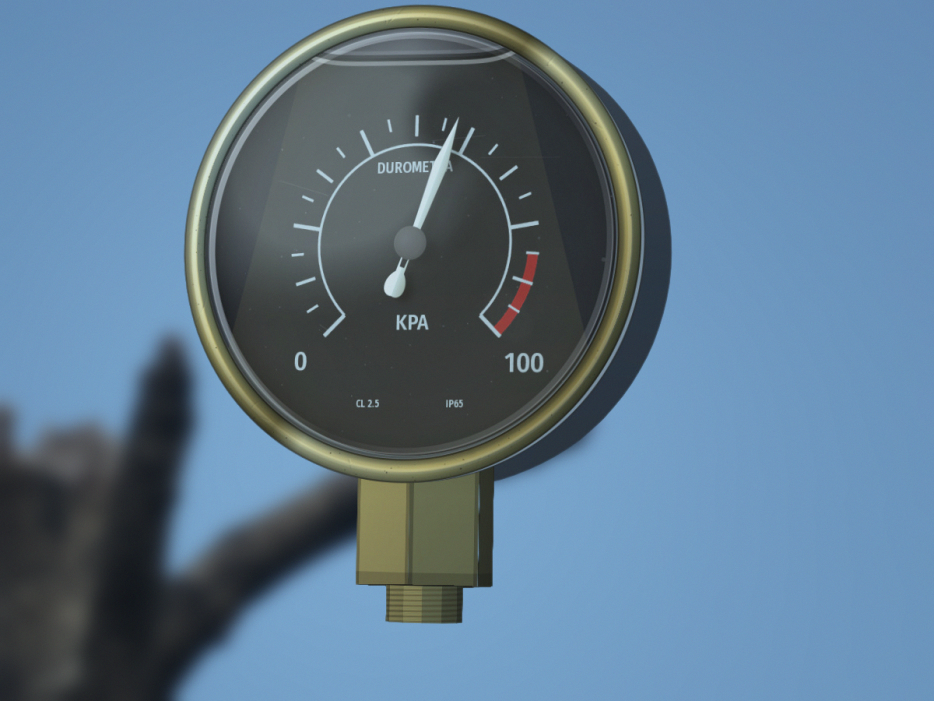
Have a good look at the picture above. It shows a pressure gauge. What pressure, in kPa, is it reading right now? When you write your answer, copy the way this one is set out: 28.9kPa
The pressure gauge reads 57.5kPa
